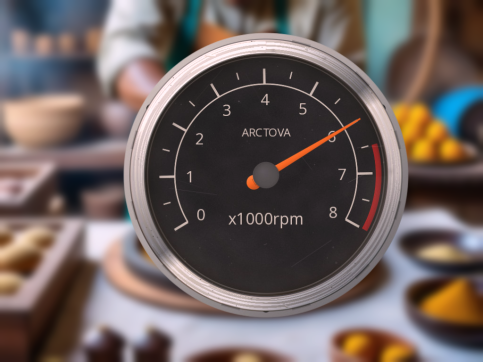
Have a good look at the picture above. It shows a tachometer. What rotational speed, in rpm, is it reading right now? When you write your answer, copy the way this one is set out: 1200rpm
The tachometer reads 6000rpm
